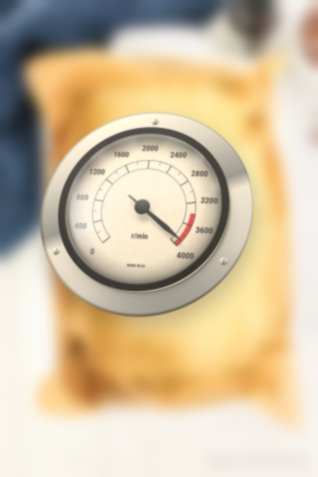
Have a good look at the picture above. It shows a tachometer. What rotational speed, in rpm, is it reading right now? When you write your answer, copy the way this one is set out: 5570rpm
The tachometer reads 3900rpm
